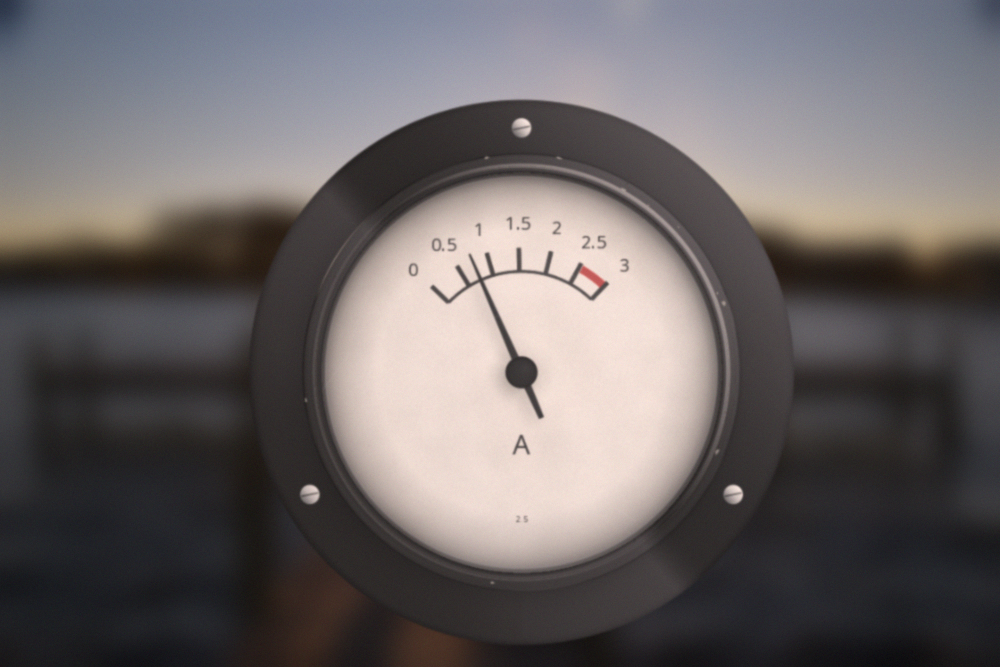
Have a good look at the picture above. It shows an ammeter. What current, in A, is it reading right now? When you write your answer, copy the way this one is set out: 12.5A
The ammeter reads 0.75A
